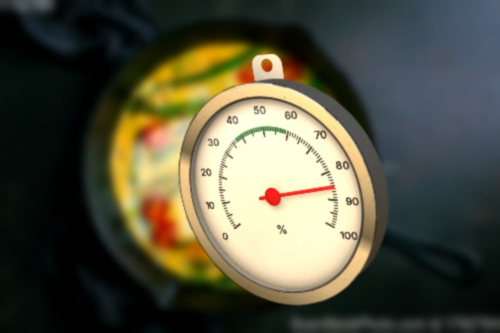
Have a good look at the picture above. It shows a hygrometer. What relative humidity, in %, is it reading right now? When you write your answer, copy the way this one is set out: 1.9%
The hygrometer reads 85%
